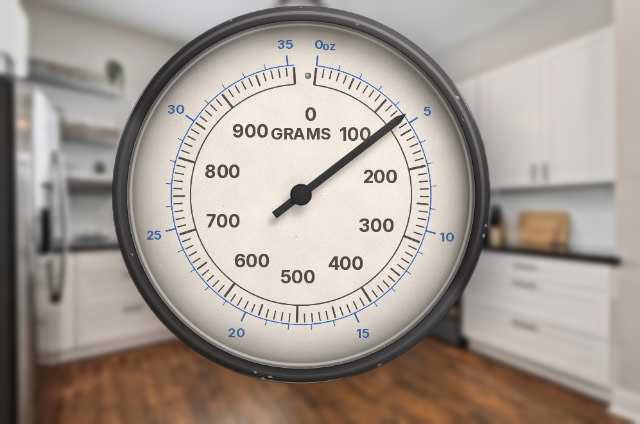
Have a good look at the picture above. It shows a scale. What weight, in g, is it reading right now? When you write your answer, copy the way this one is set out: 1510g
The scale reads 130g
